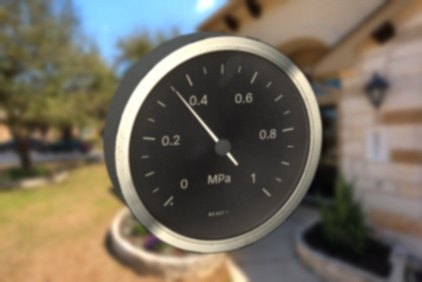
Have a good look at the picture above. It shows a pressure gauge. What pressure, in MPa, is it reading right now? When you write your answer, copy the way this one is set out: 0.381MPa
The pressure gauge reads 0.35MPa
